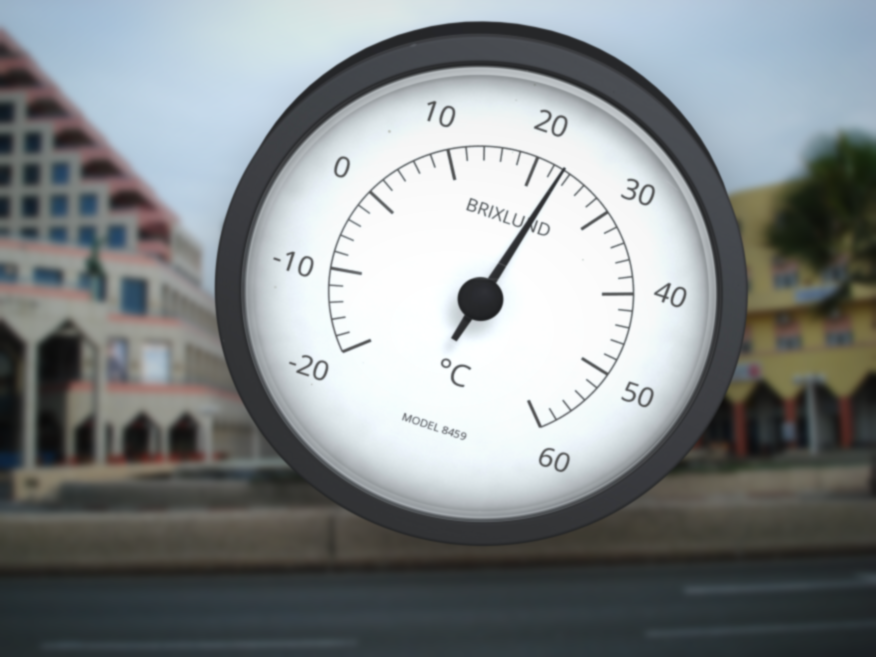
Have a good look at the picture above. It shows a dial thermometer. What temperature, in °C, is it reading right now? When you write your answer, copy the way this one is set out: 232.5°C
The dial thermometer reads 23°C
